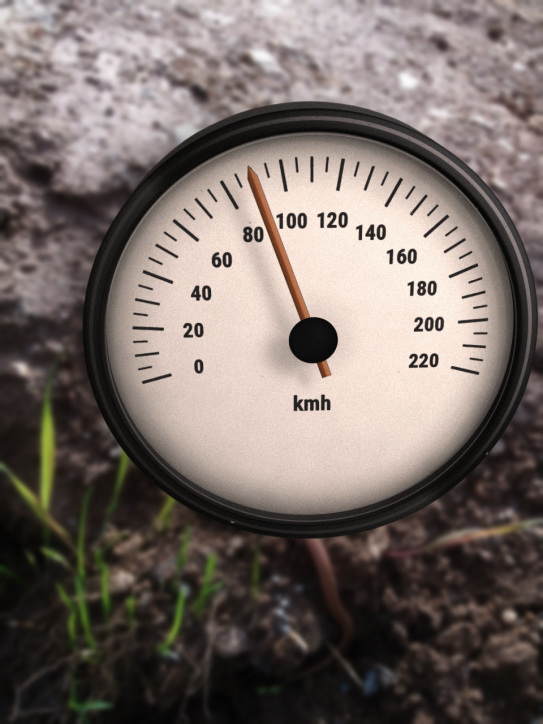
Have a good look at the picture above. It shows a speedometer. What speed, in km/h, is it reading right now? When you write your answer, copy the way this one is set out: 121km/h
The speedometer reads 90km/h
